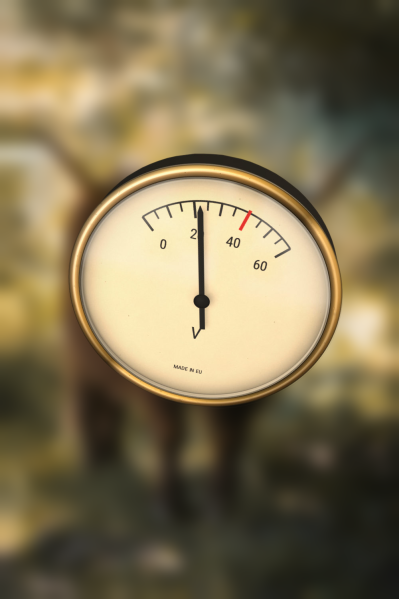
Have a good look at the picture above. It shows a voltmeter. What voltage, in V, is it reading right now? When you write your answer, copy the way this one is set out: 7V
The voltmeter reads 22.5V
